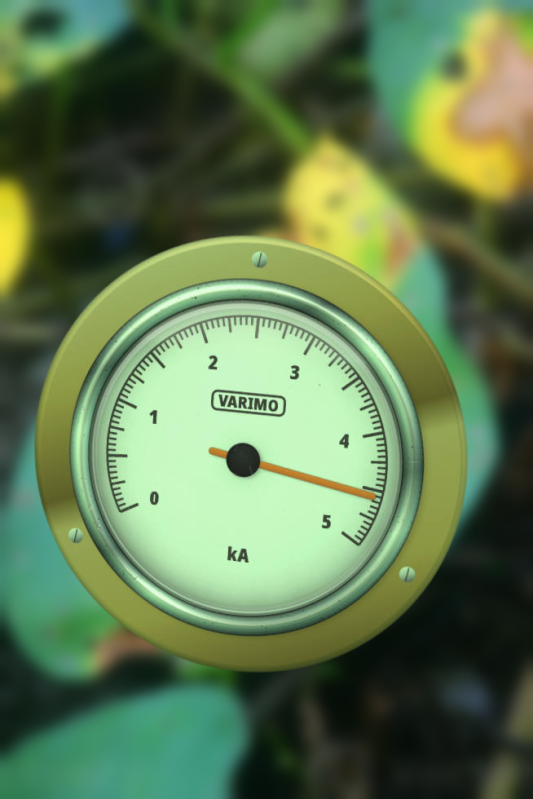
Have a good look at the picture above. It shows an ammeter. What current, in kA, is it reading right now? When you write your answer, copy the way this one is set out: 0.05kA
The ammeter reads 4.55kA
